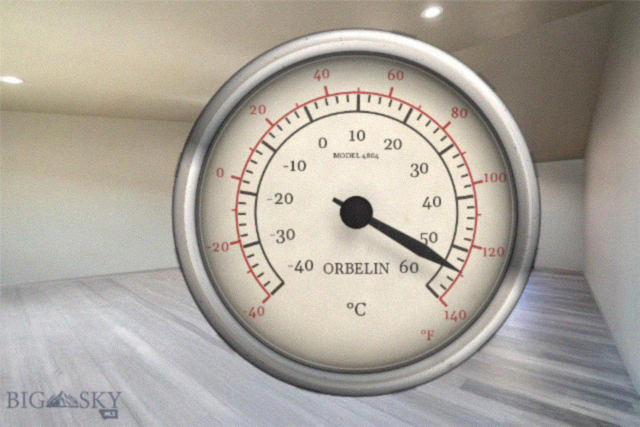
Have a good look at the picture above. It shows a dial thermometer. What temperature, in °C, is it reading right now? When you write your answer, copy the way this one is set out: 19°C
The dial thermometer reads 54°C
